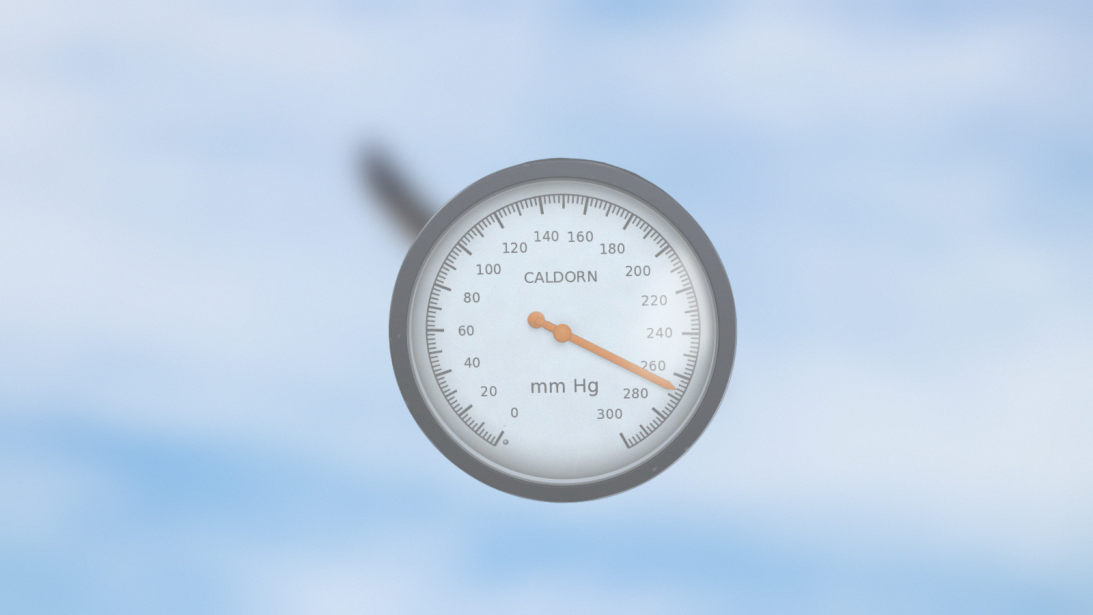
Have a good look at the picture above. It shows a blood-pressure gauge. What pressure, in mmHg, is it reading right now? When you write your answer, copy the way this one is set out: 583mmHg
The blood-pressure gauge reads 266mmHg
